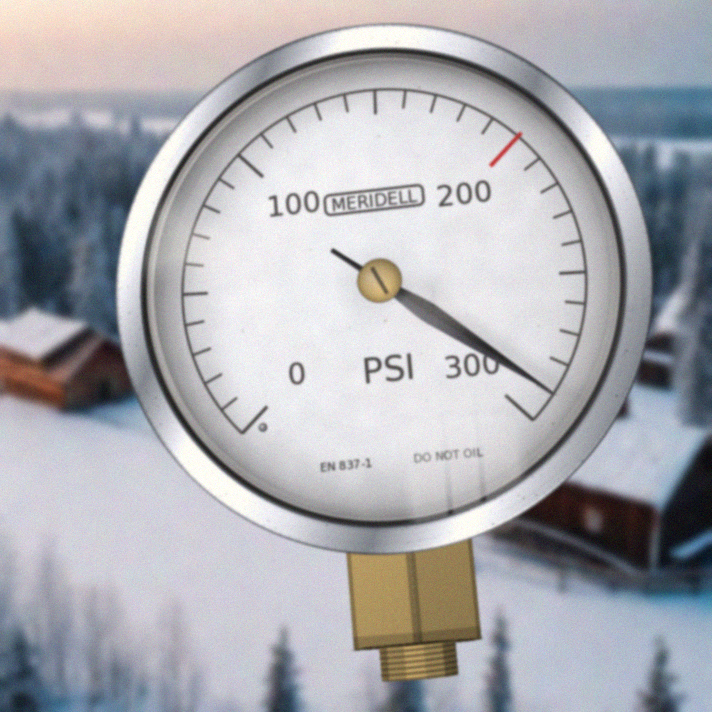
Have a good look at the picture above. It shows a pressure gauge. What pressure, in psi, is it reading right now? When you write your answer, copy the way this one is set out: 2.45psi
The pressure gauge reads 290psi
